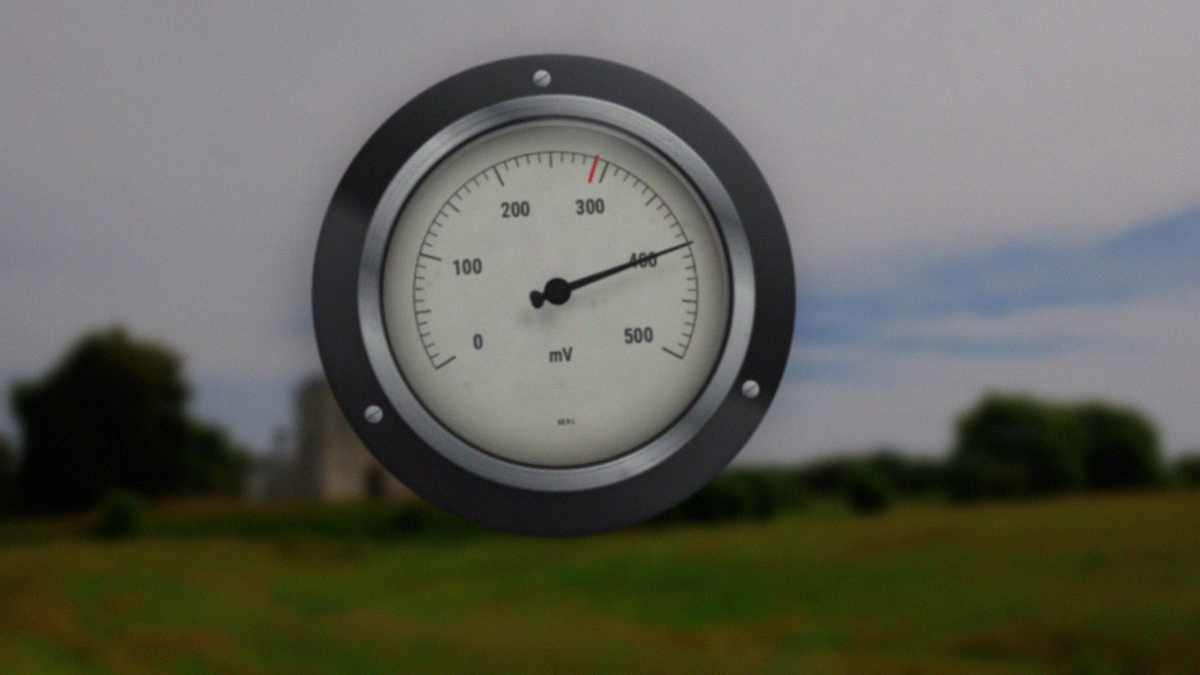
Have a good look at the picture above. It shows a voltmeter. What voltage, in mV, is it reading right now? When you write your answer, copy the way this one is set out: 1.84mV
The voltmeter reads 400mV
